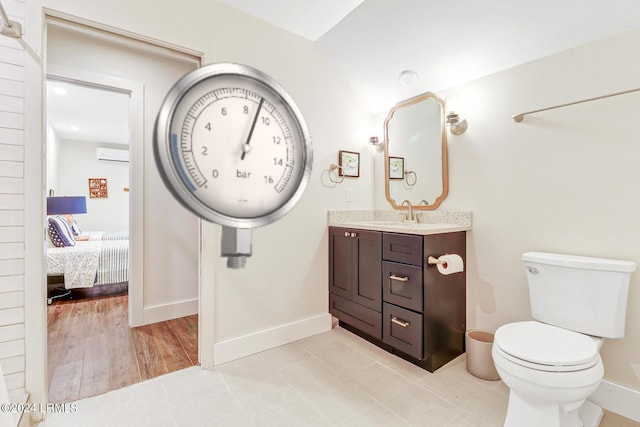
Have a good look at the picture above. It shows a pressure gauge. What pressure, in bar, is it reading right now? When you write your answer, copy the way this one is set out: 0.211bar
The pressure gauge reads 9bar
